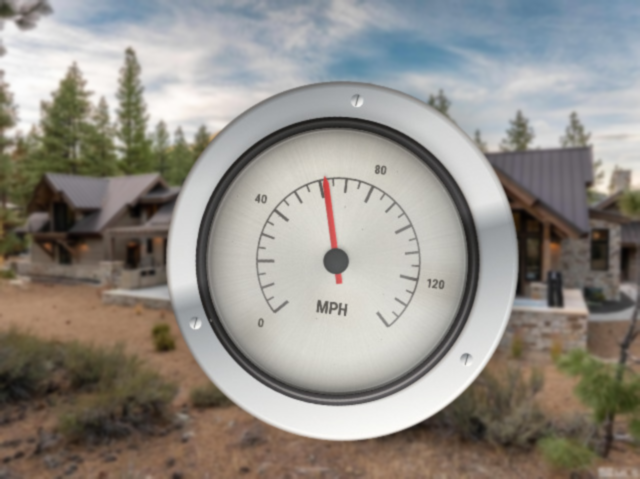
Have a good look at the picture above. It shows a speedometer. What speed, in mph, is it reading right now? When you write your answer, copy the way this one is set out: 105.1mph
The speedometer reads 62.5mph
